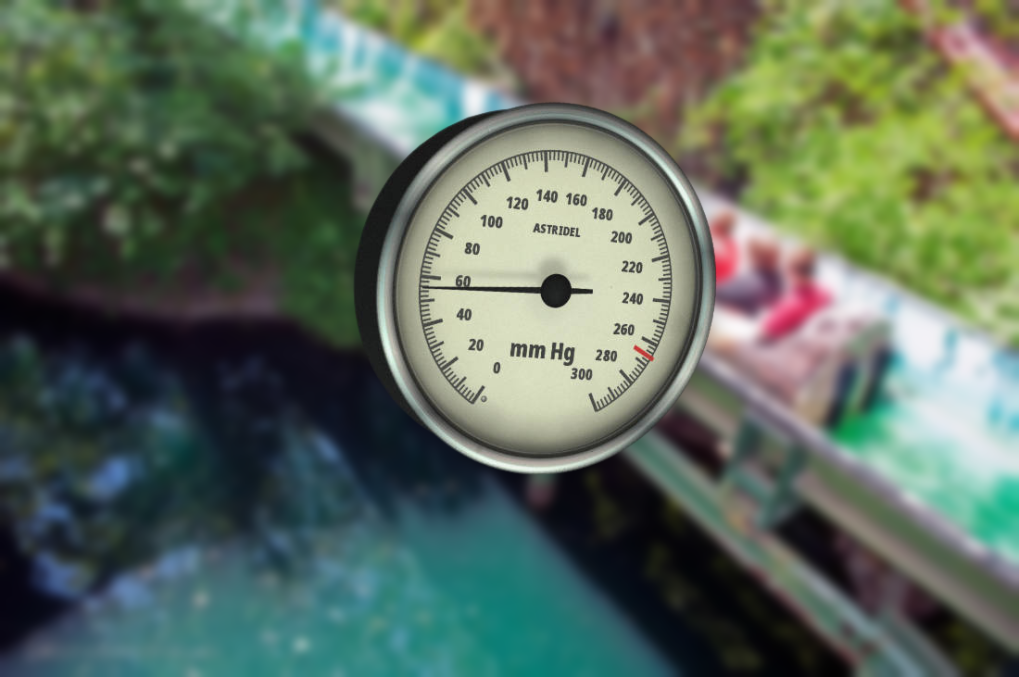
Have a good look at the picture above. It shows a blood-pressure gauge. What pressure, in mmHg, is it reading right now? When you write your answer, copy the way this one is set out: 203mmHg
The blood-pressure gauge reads 56mmHg
